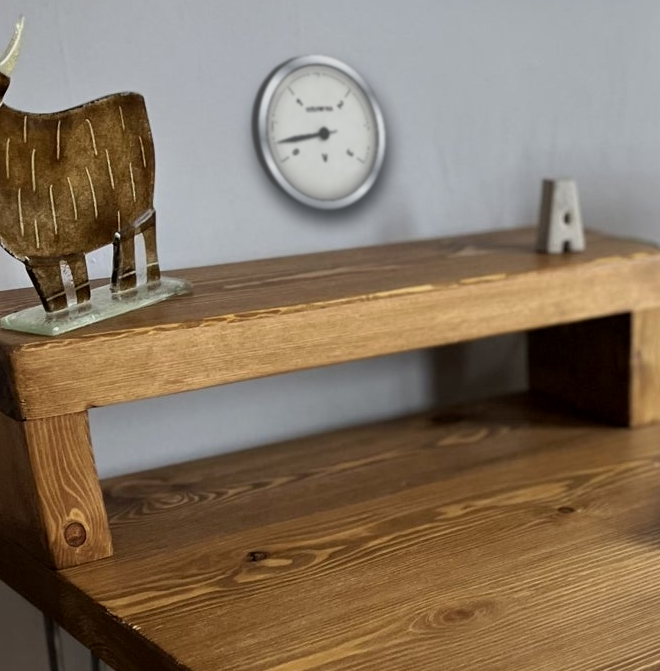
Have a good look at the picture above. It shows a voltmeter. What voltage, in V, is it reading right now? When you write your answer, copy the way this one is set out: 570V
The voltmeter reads 0.25V
